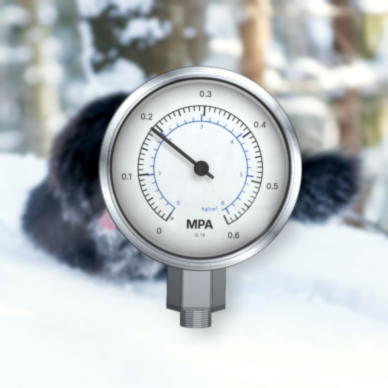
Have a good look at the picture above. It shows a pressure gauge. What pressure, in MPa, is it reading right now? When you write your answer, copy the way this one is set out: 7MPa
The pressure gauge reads 0.19MPa
